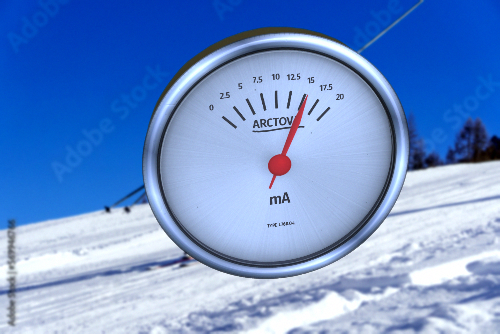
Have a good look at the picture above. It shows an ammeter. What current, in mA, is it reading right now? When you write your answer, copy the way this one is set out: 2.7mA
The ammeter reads 15mA
